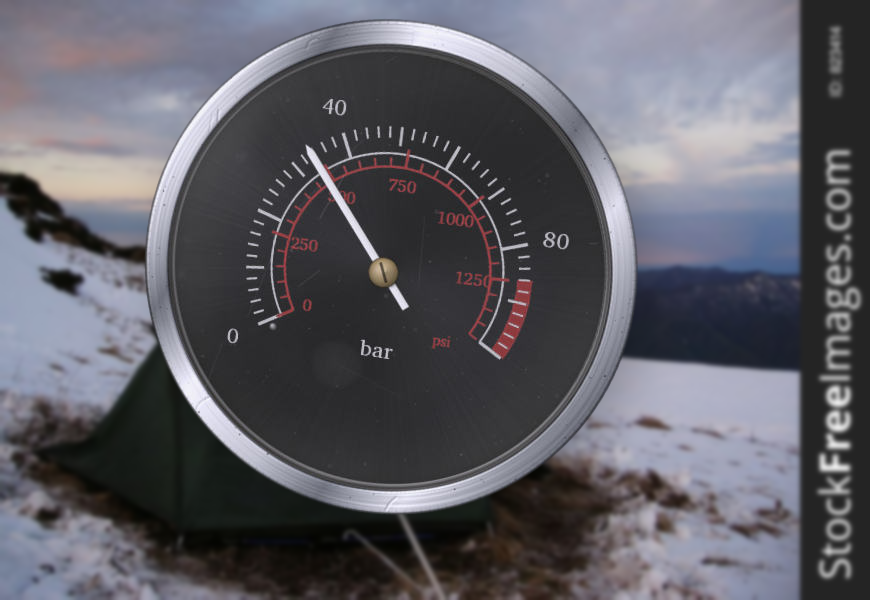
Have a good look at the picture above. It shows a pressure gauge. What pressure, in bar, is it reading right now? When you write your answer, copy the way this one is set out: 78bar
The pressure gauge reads 34bar
